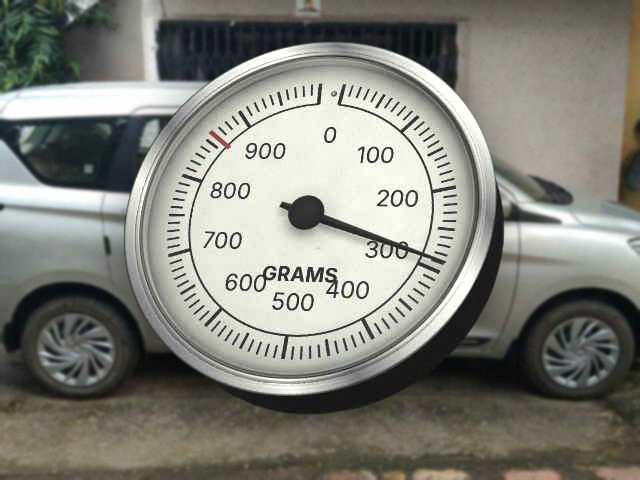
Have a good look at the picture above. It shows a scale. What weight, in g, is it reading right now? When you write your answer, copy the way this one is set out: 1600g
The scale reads 290g
